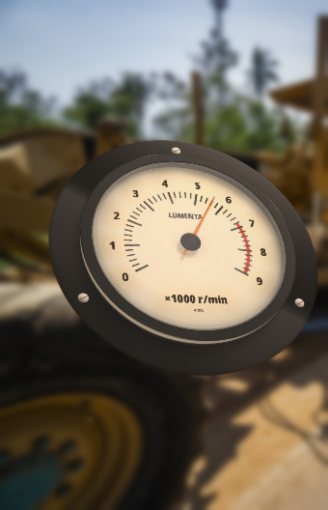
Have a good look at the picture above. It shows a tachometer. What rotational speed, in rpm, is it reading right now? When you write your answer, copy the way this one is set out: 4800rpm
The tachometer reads 5600rpm
